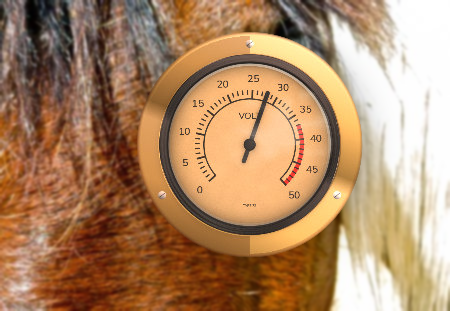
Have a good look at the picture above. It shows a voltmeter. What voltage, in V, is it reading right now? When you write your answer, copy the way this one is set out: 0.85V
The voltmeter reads 28V
